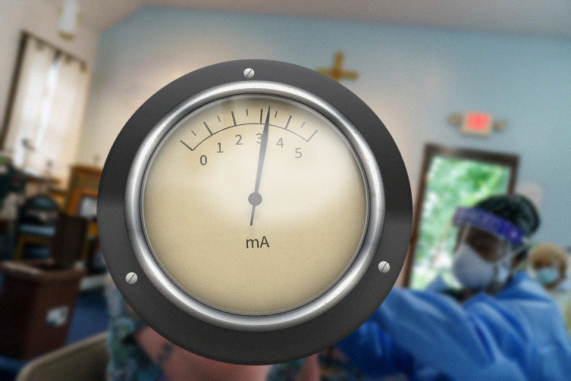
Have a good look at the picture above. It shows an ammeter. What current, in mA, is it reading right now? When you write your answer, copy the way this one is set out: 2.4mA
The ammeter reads 3.25mA
